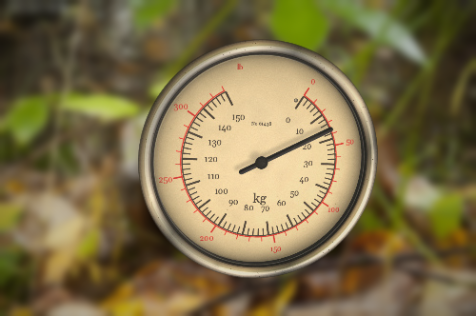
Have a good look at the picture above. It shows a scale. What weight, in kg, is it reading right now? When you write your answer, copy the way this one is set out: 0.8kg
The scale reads 16kg
